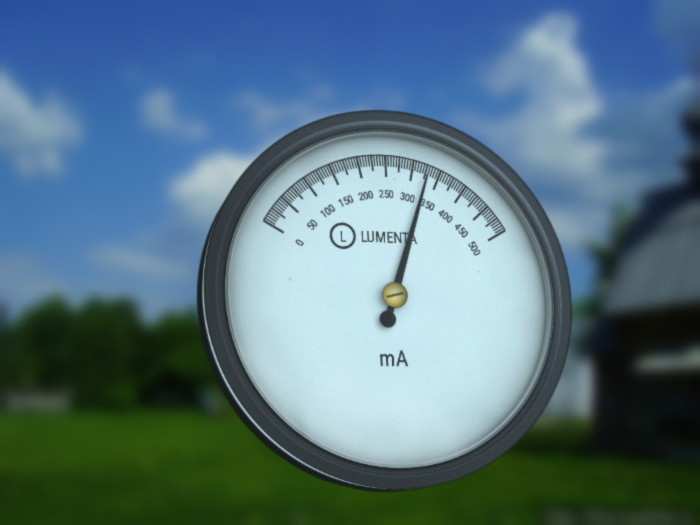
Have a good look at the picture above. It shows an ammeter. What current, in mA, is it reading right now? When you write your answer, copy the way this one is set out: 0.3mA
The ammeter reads 325mA
